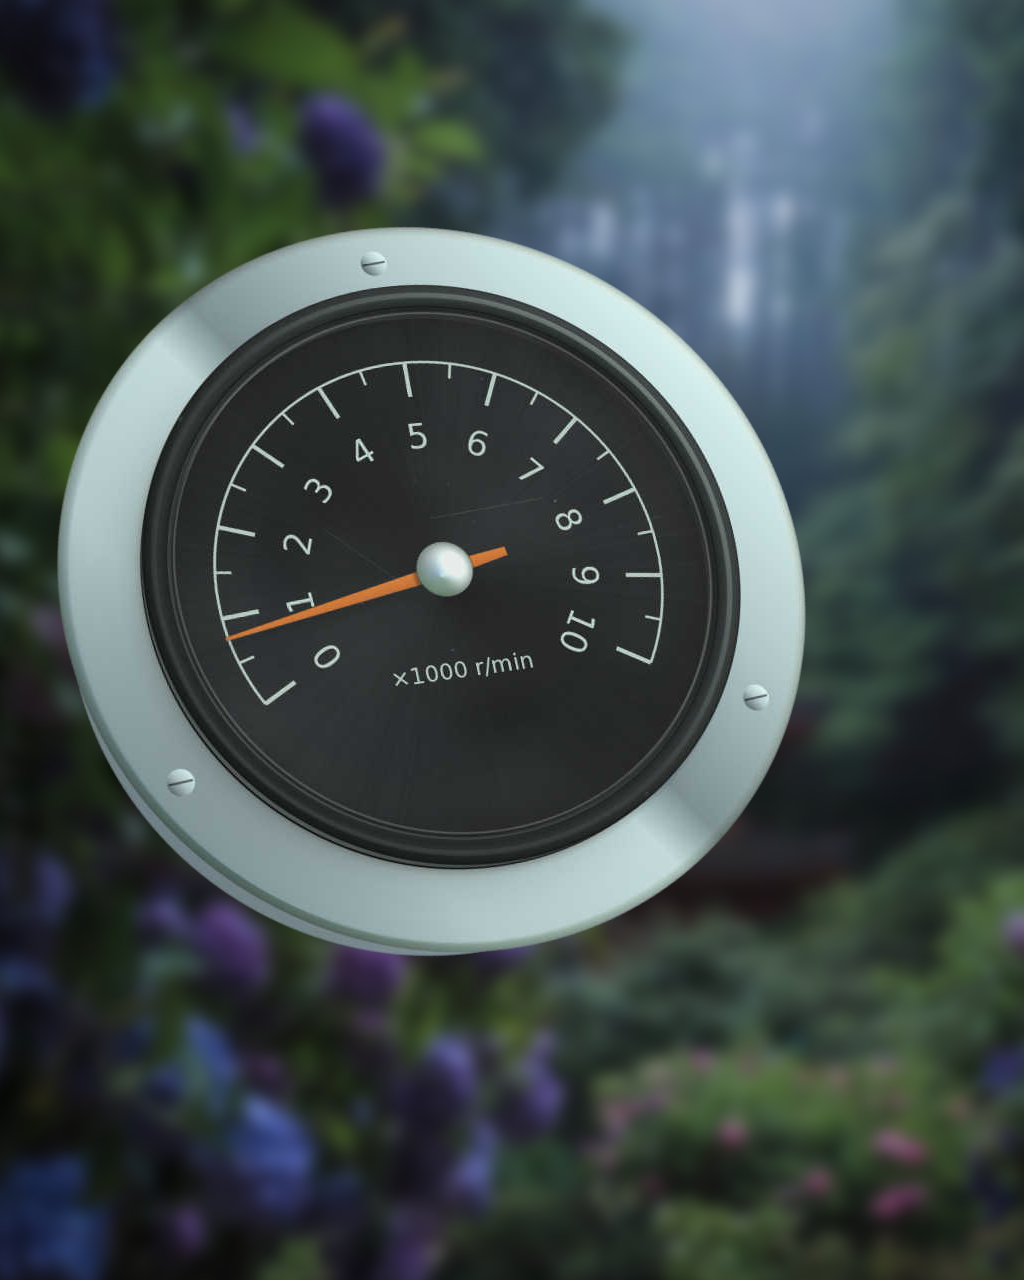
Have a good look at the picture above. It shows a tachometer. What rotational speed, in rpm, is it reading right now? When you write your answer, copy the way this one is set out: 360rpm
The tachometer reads 750rpm
